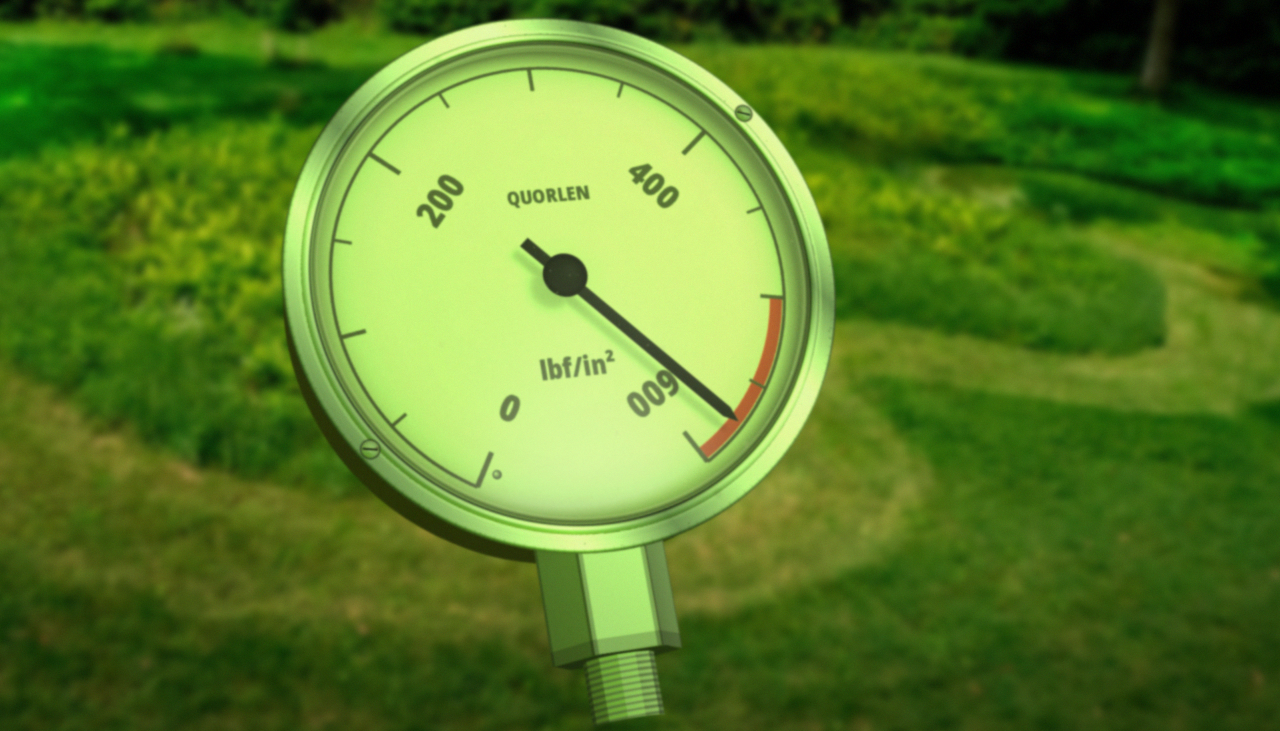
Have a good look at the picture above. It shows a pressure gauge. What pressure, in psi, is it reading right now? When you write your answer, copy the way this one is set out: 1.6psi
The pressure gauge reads 575psi
